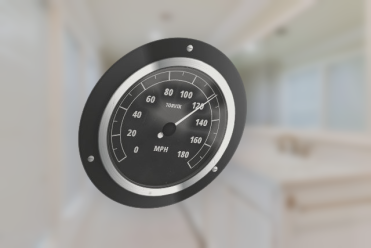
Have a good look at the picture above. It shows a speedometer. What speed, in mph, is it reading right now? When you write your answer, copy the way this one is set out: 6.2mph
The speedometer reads 120mph
